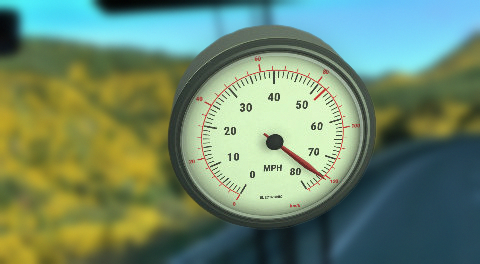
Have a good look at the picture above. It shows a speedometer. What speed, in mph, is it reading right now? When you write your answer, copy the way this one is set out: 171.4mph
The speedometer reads 75mph
